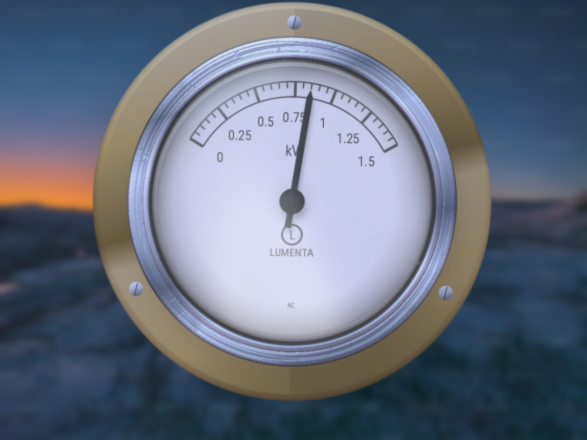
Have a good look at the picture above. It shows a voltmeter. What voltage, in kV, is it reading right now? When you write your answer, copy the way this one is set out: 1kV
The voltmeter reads 0.85kV
